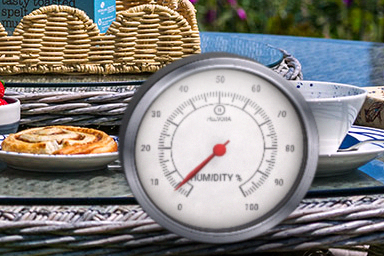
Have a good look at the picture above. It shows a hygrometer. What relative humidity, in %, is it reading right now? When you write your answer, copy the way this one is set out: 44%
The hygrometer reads 5%
